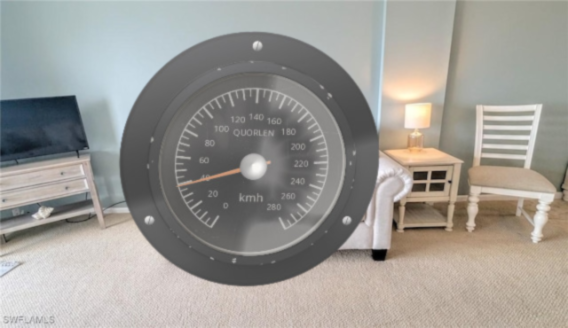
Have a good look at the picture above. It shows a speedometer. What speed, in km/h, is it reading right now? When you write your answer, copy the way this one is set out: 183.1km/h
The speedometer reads 40km/h
